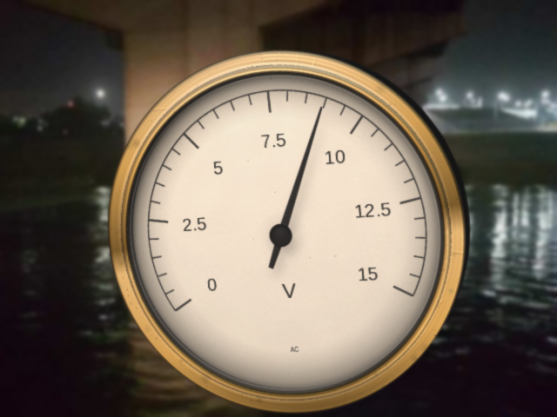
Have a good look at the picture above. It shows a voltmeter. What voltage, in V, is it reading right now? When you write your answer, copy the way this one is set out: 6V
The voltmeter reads 9V
